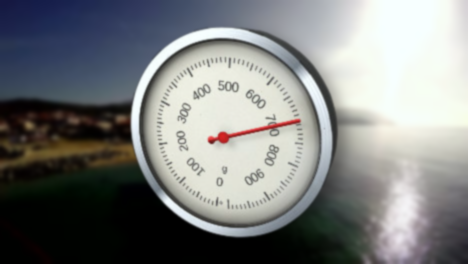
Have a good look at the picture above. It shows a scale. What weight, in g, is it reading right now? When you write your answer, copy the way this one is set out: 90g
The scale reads 700g
